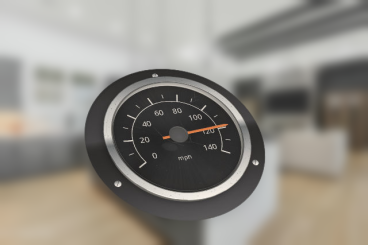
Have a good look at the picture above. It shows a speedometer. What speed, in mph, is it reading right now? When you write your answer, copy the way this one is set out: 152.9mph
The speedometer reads 120mph
